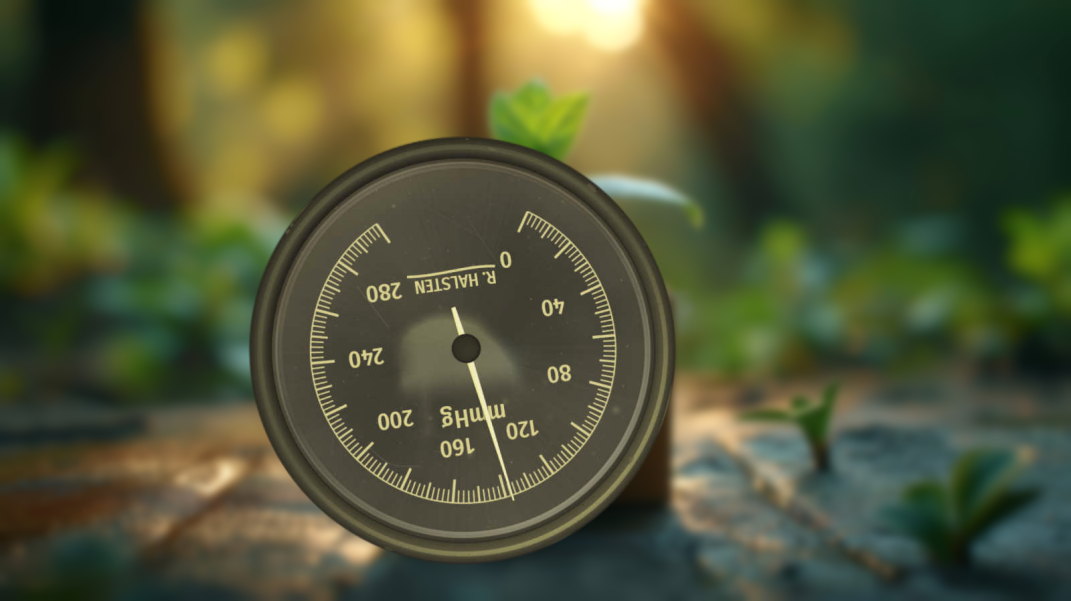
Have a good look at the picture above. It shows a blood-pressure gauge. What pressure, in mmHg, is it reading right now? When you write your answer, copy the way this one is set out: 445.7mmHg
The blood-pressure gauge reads 138mmHg
